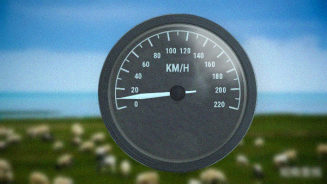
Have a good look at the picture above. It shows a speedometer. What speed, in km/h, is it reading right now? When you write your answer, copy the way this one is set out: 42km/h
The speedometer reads 10km/h
